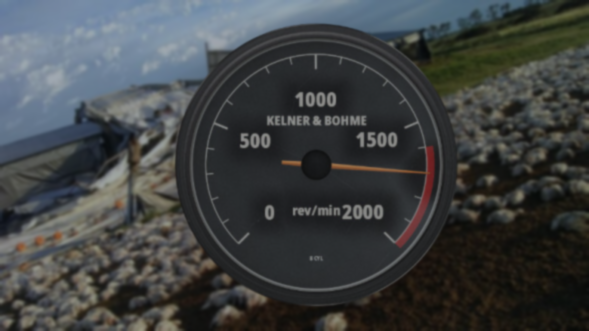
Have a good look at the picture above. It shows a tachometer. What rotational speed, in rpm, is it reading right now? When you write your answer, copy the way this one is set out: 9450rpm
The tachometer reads 1700rpm
